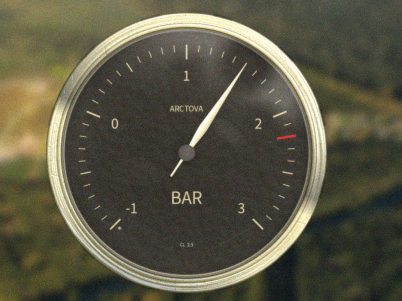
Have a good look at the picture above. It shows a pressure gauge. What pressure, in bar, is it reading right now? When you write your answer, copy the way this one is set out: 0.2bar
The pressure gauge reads 1.5bar
